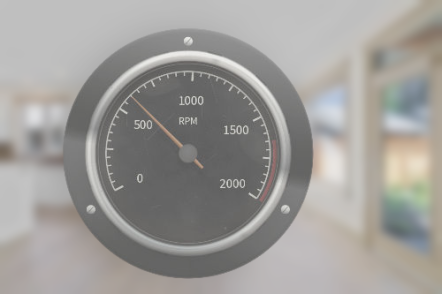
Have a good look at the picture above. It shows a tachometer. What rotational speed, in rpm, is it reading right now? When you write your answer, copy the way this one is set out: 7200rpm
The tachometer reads 600rpm
